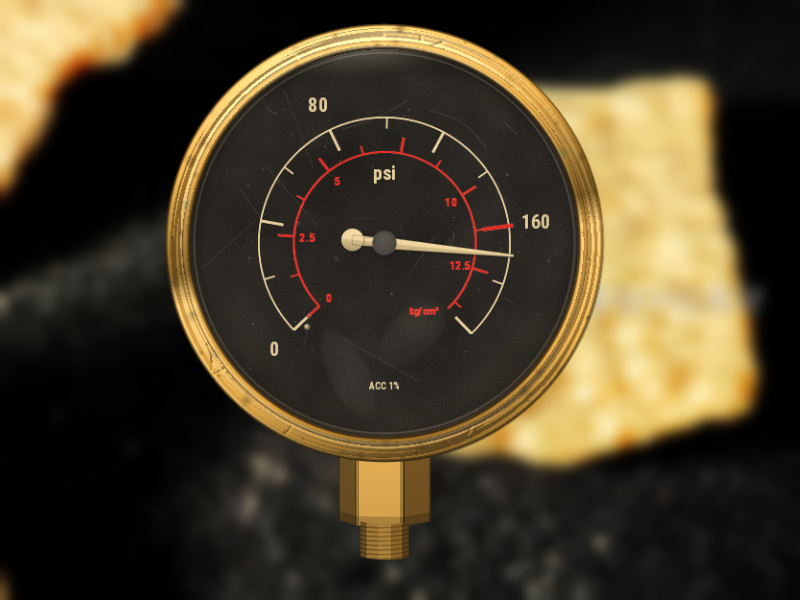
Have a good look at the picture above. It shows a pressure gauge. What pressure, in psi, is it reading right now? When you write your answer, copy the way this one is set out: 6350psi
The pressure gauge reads 170psi
